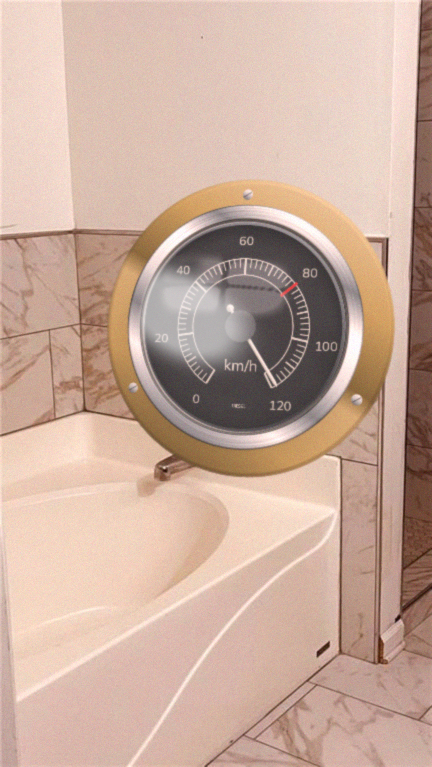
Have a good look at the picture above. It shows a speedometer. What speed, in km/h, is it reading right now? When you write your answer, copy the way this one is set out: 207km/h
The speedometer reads 118km/h
